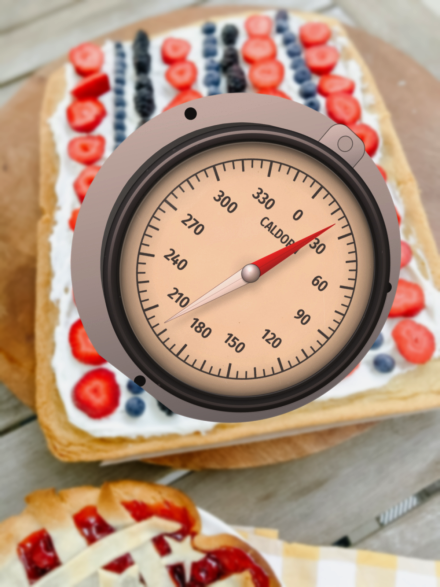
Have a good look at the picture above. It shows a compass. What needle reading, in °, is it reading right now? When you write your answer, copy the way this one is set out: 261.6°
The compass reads 20°
